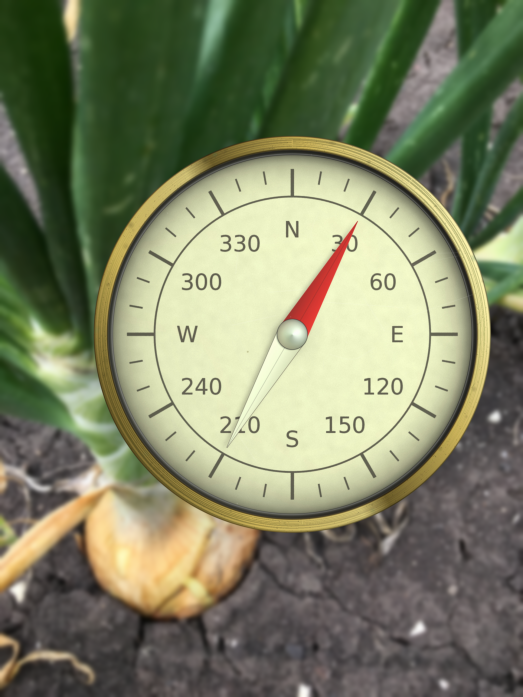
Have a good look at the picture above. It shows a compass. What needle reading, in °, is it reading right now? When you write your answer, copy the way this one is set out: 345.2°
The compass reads 30°
